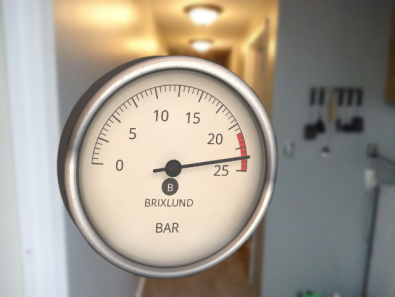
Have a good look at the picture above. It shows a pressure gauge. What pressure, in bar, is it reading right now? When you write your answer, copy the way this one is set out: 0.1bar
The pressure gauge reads 23.5bar
